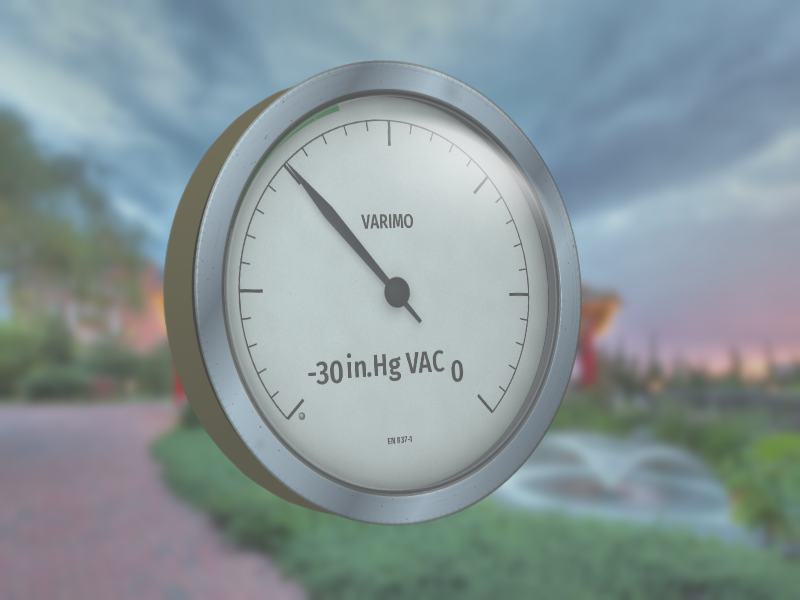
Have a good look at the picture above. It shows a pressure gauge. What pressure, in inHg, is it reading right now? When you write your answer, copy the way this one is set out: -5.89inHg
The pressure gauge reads -20inHg
